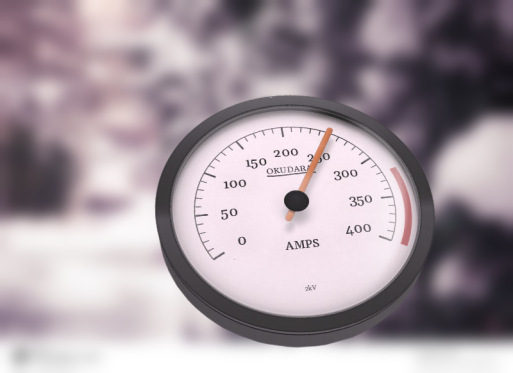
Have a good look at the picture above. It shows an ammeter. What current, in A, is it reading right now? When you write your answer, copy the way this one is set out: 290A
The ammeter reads 250A
